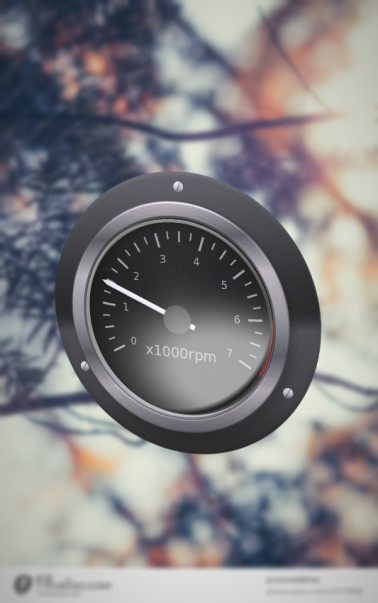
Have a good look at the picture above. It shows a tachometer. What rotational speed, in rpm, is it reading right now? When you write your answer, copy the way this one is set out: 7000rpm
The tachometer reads 1500rpm
